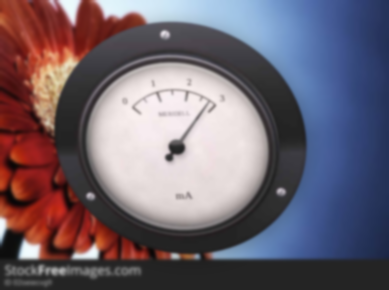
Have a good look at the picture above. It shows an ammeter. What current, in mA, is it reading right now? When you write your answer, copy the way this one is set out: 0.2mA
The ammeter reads 2.75mA
